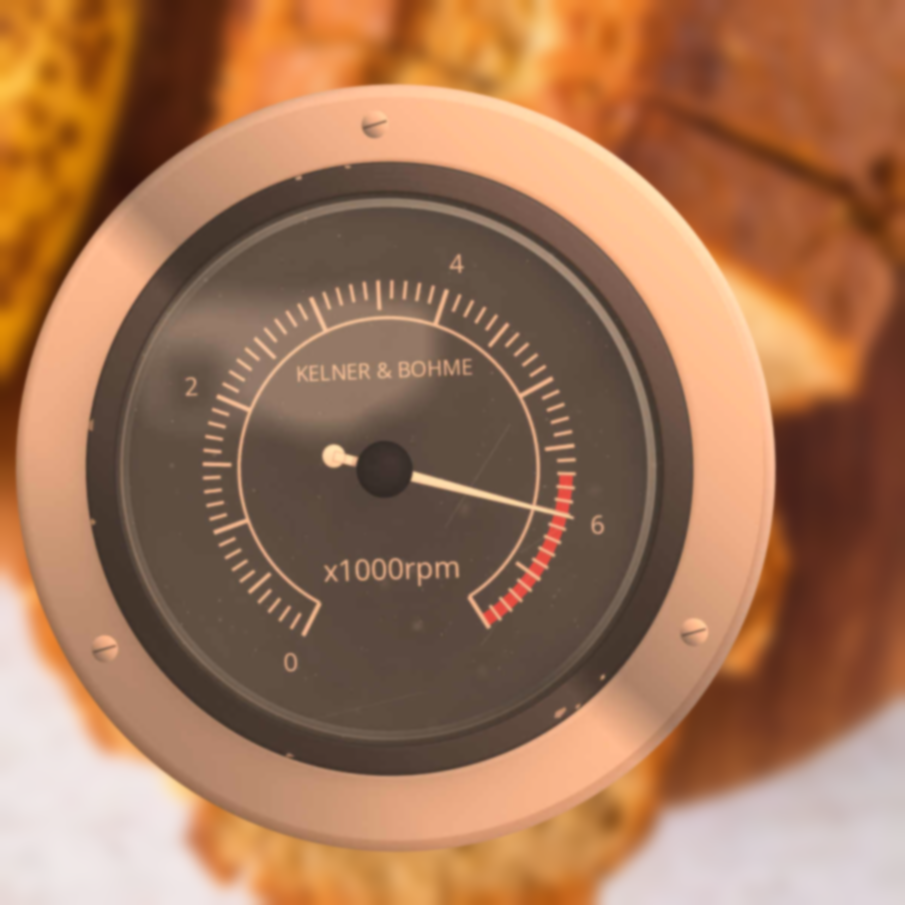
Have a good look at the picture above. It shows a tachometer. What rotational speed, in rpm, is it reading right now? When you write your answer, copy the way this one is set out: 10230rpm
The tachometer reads 6000rpm
